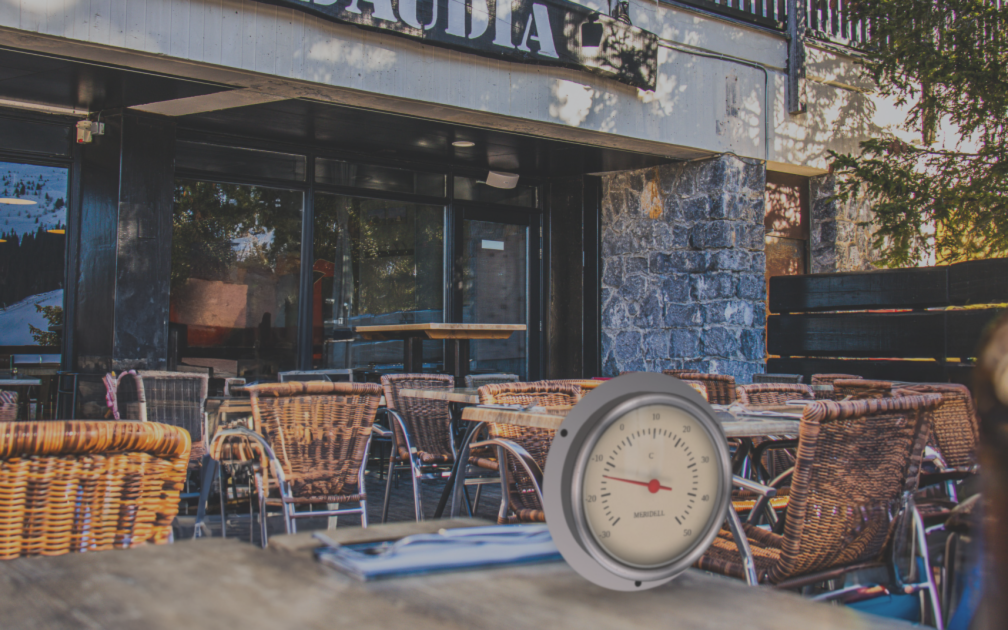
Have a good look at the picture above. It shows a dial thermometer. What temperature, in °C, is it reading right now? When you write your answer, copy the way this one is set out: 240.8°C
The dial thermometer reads -14°C
